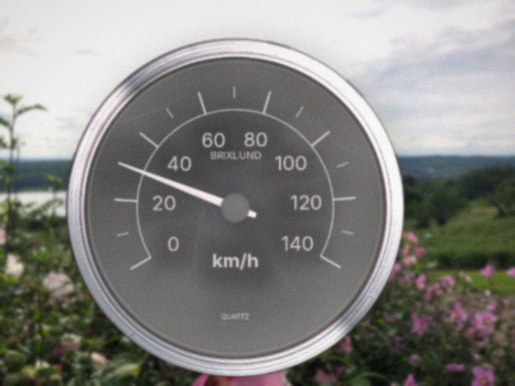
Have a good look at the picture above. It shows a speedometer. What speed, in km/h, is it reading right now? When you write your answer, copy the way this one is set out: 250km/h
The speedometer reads 30km/h
